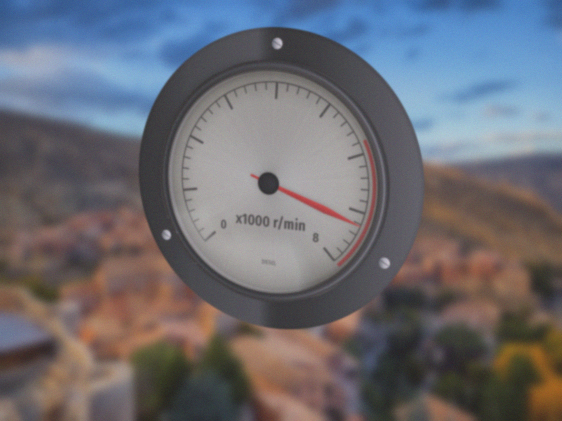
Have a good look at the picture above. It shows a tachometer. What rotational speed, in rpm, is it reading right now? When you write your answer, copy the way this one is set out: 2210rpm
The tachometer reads 7200rpm
